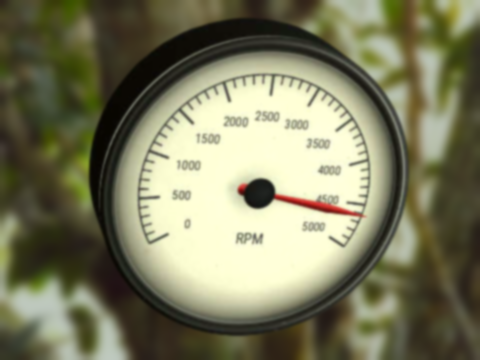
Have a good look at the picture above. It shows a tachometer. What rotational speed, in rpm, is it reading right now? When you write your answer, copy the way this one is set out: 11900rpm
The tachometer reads 4600rpm
